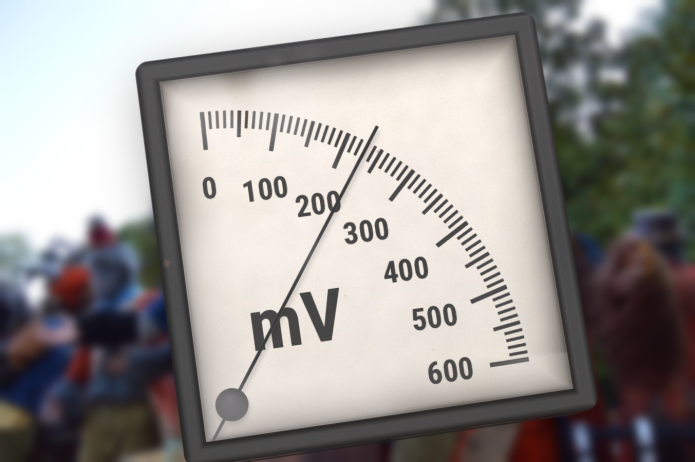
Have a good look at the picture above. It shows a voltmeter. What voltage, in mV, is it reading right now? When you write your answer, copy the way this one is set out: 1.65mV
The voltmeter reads 230mV
